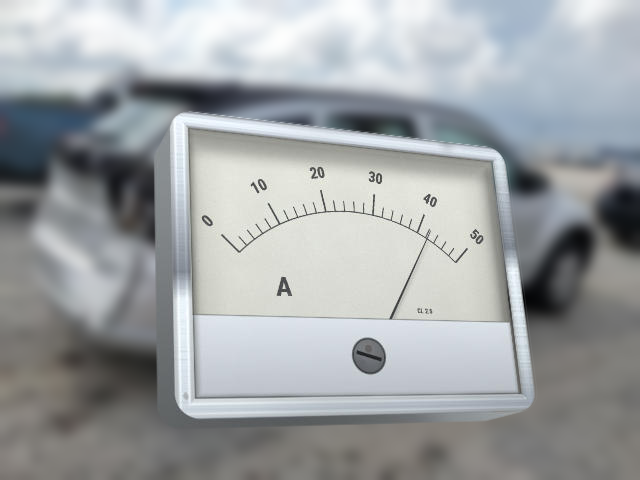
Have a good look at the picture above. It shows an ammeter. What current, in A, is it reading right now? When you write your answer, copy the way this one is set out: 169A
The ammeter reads 42A
